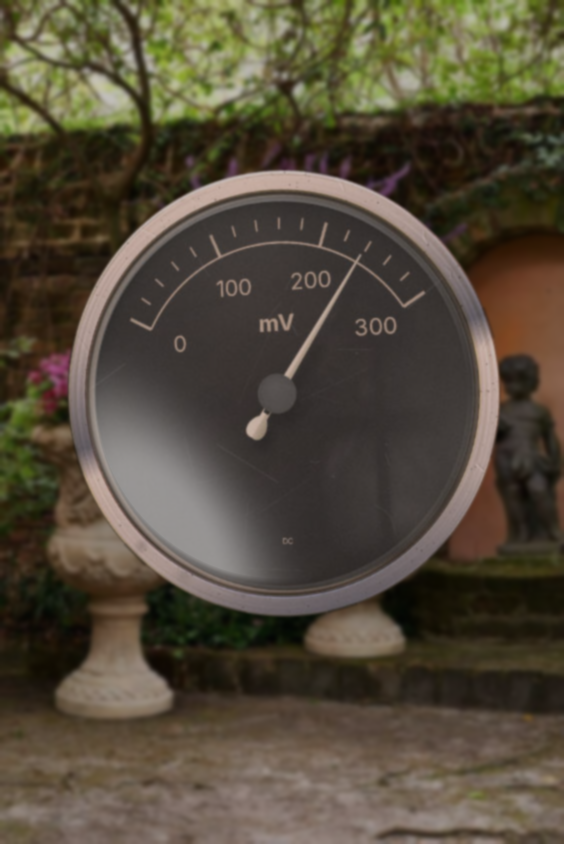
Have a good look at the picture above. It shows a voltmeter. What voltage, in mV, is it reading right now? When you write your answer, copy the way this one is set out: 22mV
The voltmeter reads 240mV
